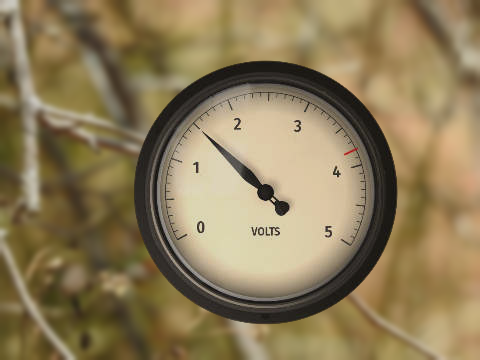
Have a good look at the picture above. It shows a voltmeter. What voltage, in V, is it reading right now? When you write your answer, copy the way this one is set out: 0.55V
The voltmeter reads 1.5V
